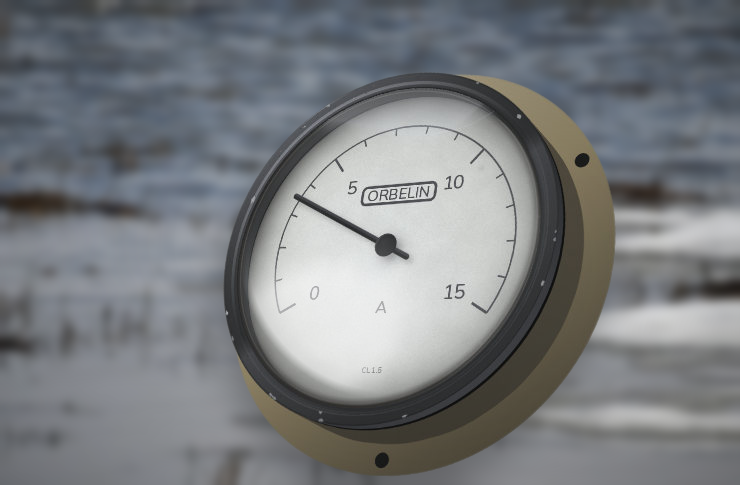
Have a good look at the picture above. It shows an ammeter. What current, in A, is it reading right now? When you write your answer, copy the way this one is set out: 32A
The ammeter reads 3.5A
